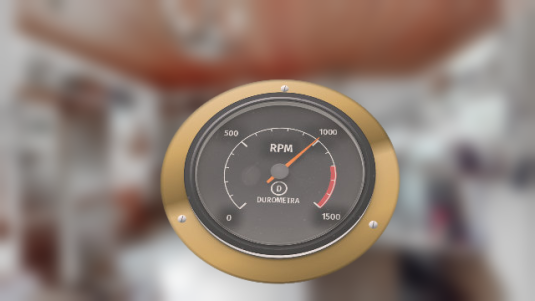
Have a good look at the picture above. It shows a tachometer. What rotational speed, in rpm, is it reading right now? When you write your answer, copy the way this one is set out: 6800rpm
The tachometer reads 1000rpm
